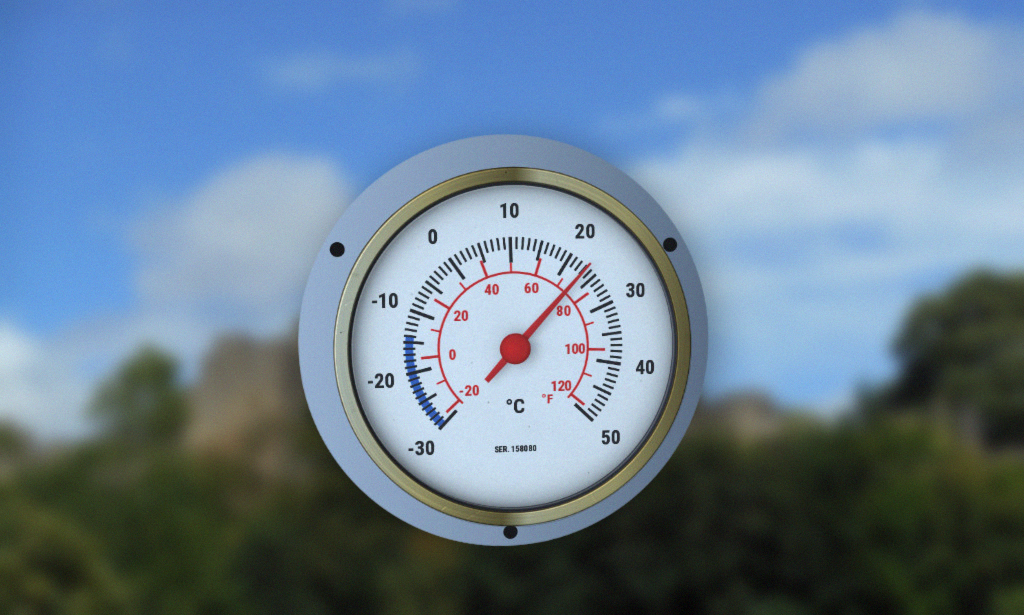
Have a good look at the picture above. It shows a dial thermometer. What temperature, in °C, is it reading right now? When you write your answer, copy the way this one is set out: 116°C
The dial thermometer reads 23°C
